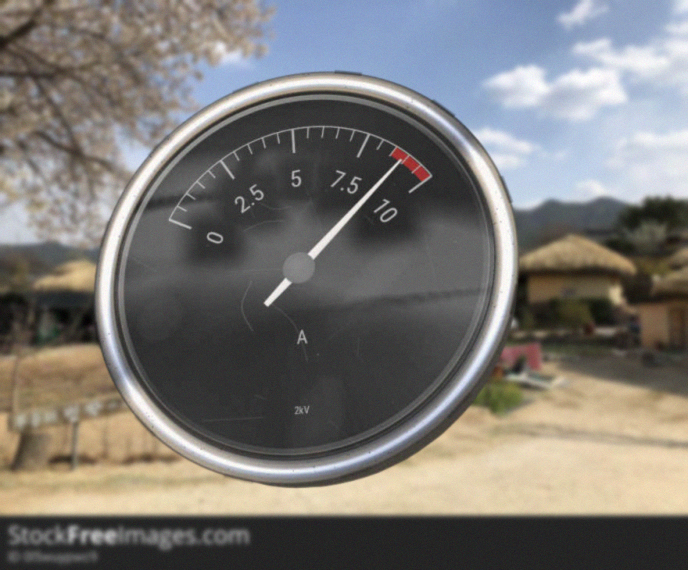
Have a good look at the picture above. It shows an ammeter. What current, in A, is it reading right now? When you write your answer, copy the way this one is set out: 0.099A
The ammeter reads 9A
